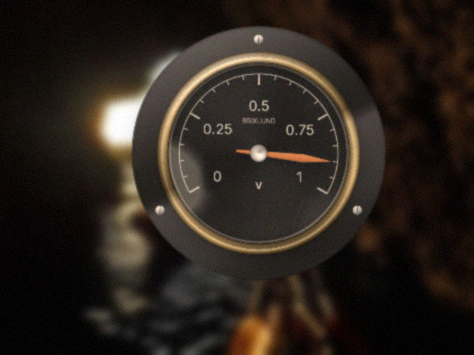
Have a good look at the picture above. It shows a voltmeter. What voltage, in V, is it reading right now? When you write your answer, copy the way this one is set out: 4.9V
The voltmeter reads 0.9V
